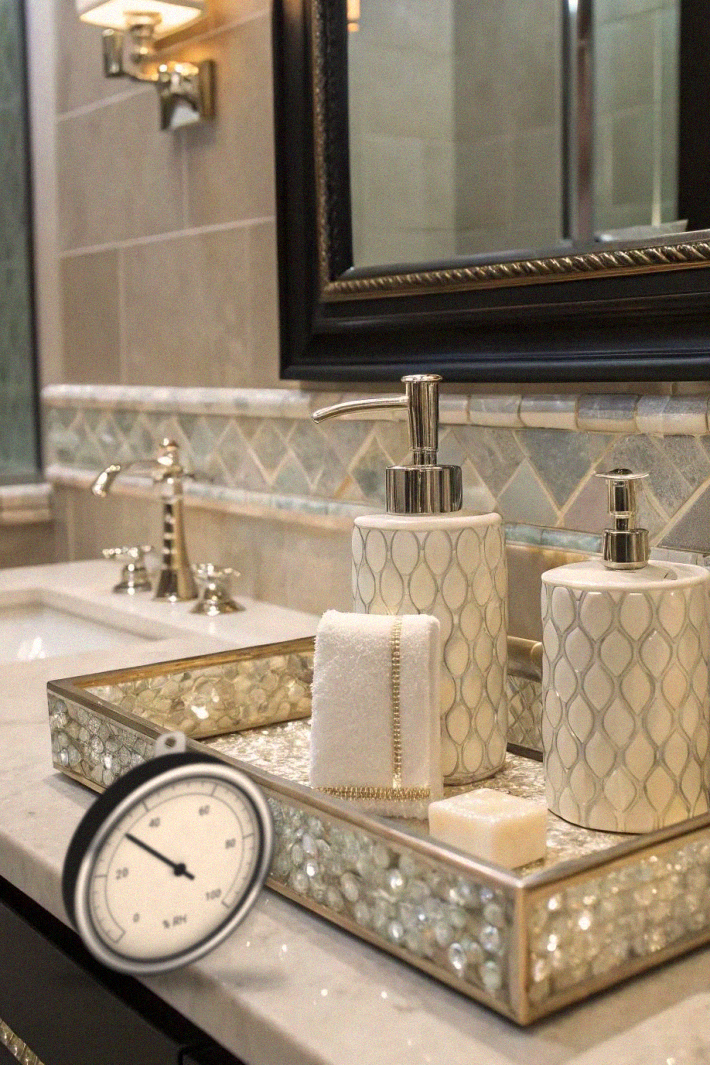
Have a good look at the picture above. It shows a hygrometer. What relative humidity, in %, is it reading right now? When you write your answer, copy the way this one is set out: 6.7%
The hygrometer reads 32%
